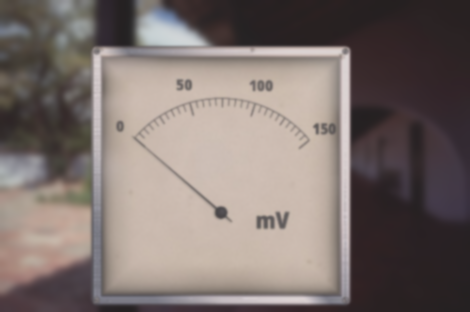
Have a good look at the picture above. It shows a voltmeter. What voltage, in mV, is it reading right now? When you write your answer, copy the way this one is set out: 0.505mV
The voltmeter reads 0mV
